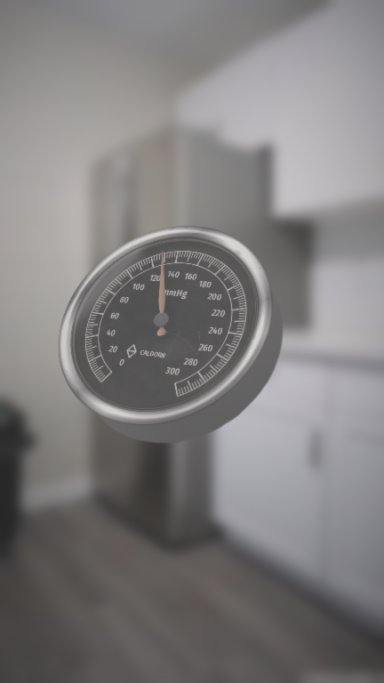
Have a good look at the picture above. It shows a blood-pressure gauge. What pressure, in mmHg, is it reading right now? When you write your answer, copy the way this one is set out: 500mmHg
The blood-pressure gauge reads 130mmHg
